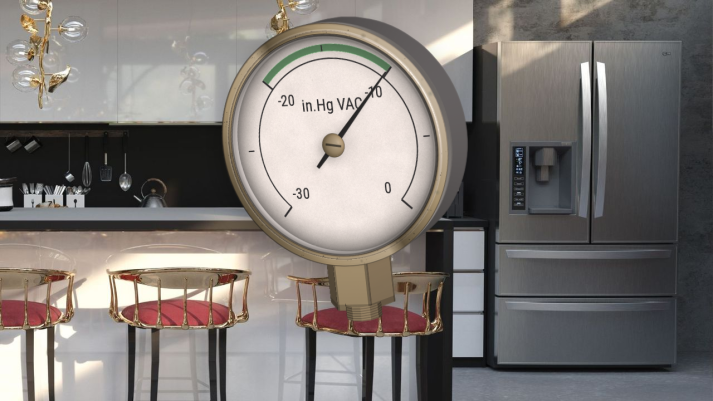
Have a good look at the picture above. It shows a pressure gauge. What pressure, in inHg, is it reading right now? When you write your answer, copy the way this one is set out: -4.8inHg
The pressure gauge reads -10inHg
